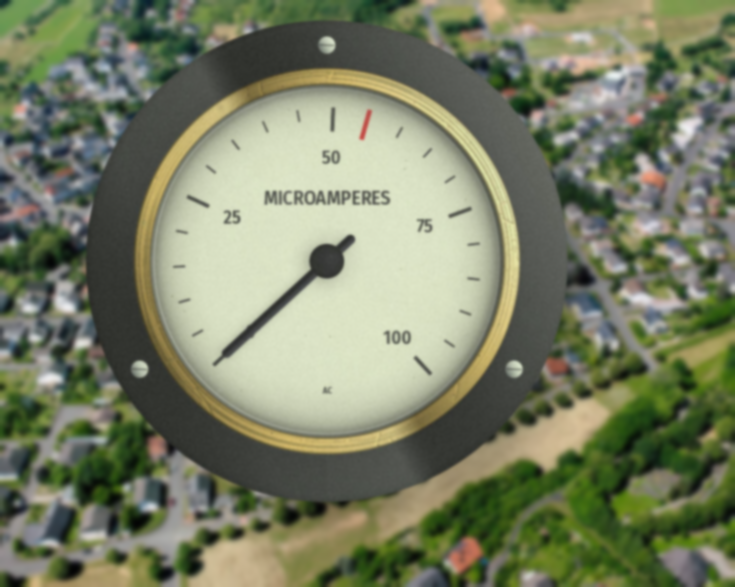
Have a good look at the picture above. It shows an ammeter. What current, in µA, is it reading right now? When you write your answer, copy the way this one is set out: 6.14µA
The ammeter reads 0µA
